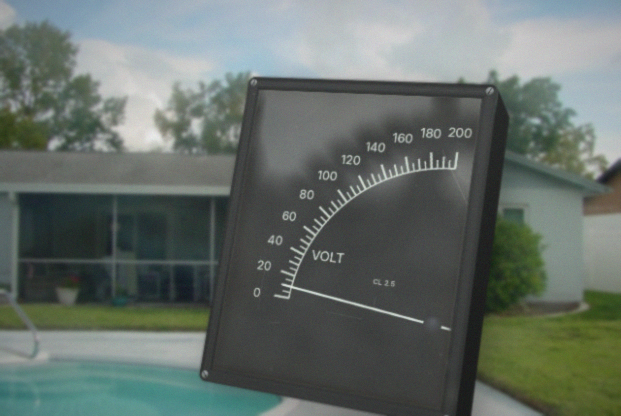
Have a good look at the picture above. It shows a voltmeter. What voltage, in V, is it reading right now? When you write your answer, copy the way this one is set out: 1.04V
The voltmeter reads 10V
